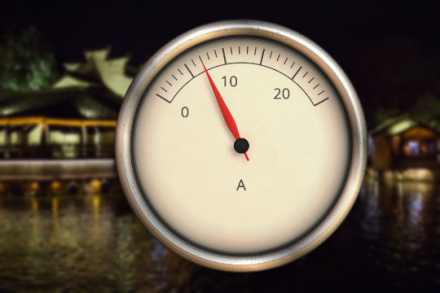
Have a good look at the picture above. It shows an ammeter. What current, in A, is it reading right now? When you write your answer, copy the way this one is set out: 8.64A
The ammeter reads 7A
